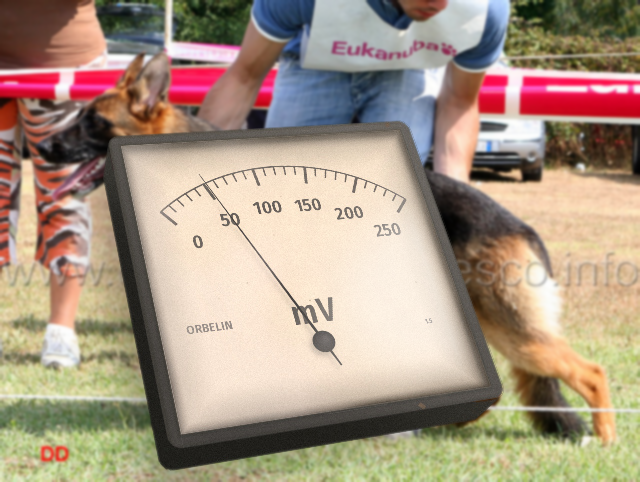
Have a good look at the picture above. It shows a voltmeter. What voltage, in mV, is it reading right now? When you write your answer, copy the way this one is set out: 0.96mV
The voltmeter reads 50mV
